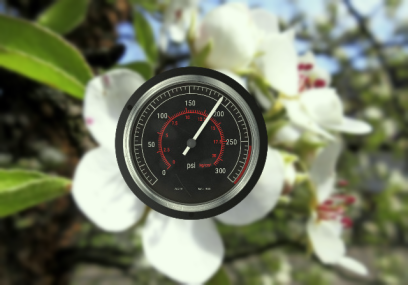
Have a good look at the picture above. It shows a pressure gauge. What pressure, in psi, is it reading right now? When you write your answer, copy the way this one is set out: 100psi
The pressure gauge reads 190psi
